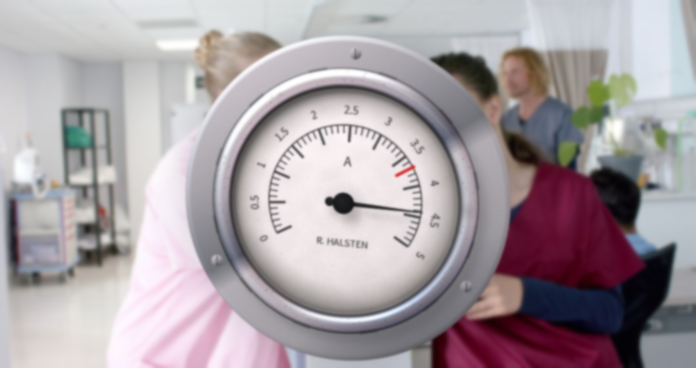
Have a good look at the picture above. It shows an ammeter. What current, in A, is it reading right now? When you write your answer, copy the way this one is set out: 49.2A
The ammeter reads 4.4A
